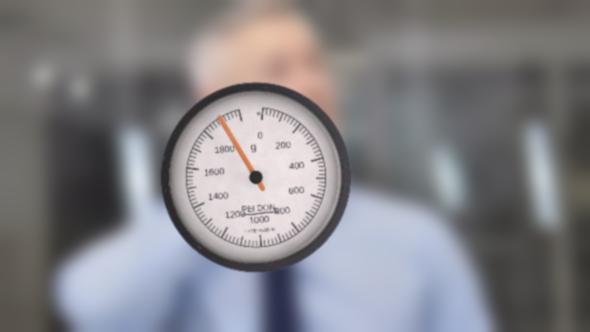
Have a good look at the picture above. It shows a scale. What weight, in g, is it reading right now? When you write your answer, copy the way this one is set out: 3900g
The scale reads 1900g
